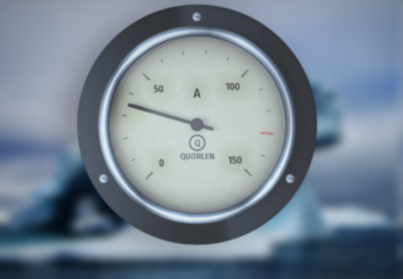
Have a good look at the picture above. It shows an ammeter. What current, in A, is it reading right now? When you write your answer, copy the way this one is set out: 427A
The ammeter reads 35A
